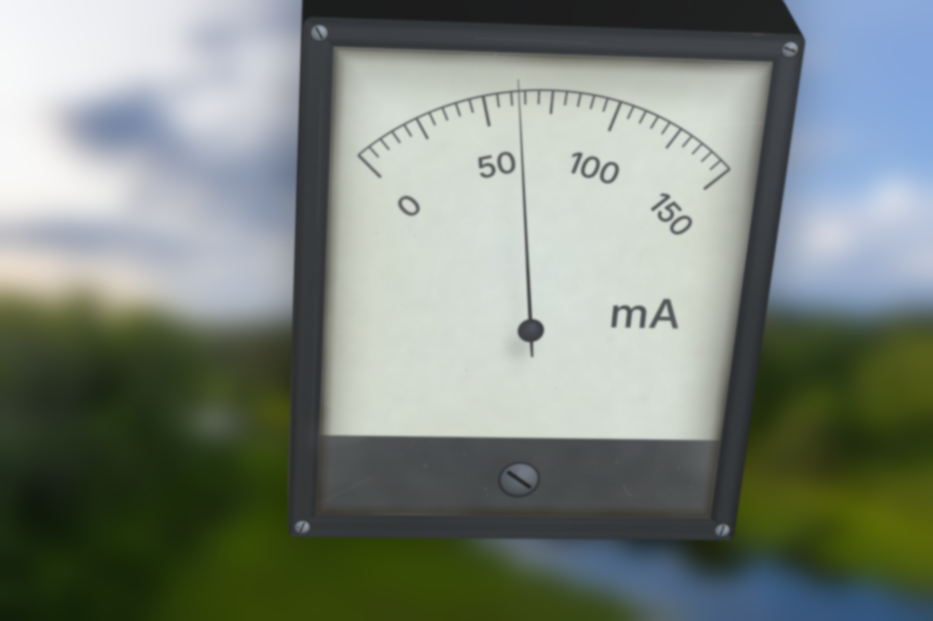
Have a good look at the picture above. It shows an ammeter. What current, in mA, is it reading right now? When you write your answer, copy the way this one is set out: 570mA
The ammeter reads 62.5mA
